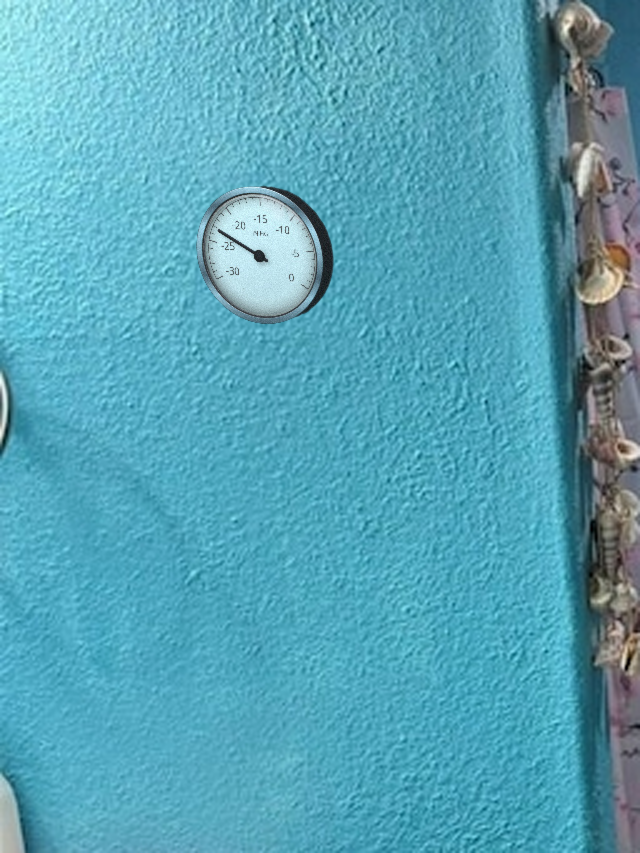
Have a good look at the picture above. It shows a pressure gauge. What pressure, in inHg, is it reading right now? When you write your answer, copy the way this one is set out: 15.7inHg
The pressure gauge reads -23inHg
